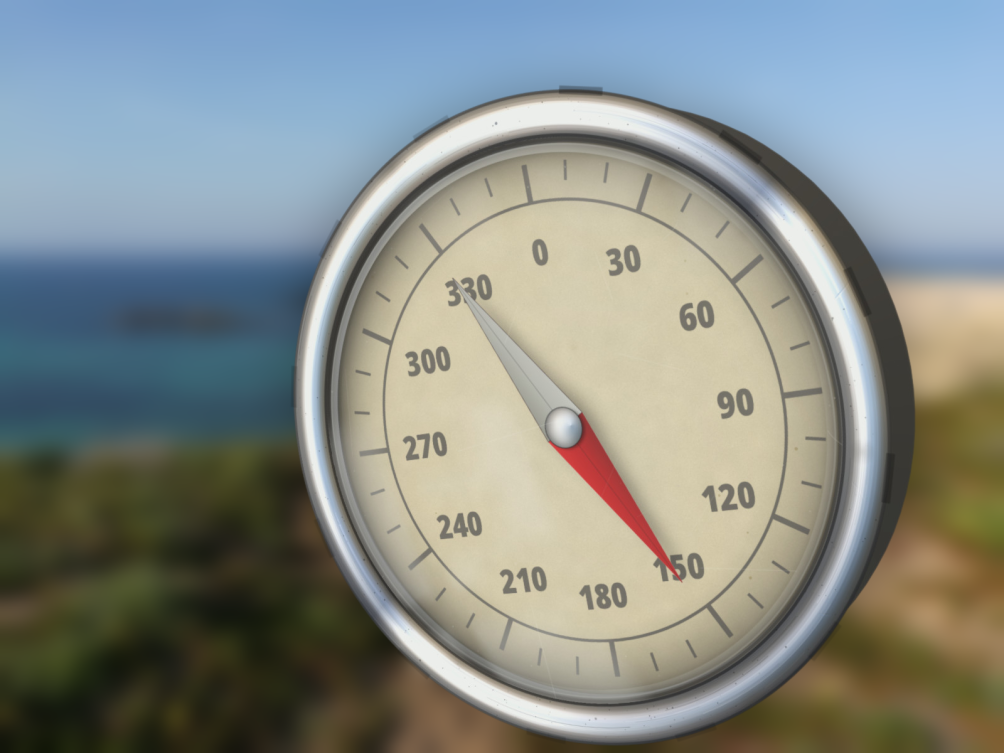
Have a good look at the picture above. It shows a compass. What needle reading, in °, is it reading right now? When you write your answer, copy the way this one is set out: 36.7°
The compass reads 150°
